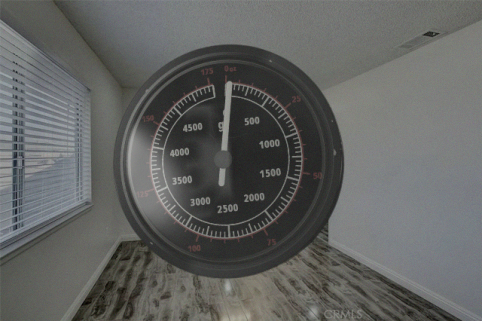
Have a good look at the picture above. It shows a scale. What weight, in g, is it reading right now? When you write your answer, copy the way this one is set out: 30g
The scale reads 50g
